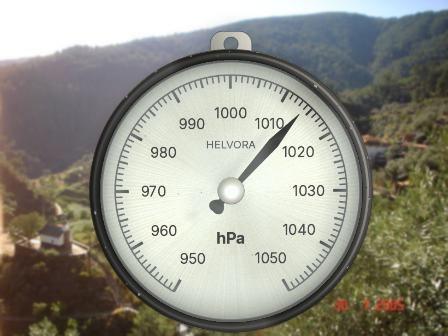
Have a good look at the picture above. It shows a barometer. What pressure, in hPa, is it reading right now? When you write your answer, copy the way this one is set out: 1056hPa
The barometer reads 1014hPa
